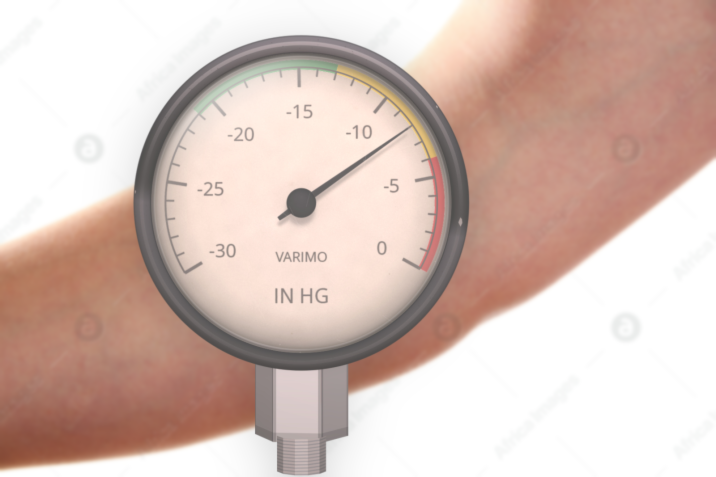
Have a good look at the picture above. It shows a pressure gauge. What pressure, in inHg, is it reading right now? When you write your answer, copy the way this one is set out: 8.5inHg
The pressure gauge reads -8inHg
